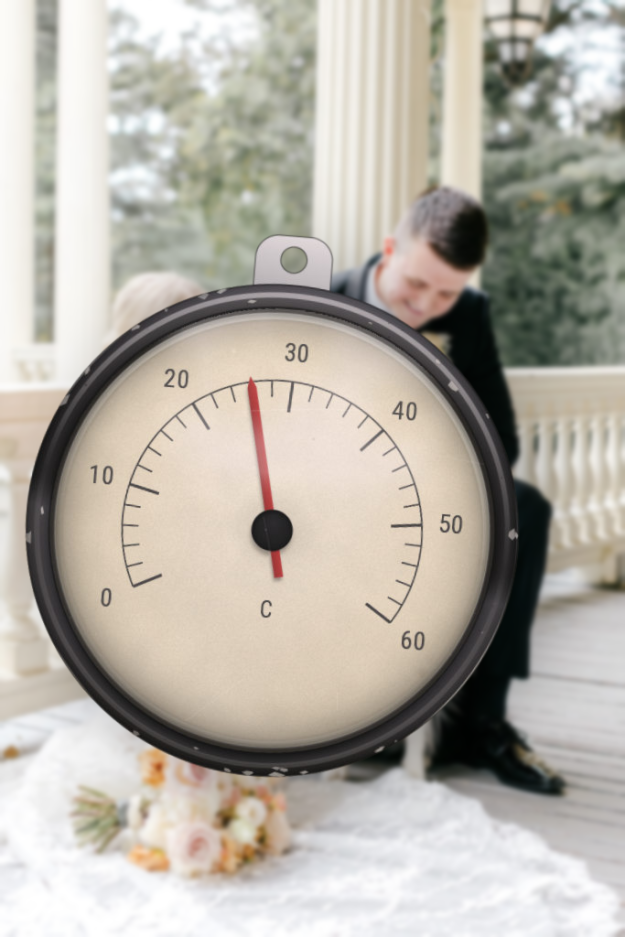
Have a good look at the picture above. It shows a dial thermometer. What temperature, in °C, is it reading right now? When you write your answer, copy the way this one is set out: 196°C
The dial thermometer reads 26°C
